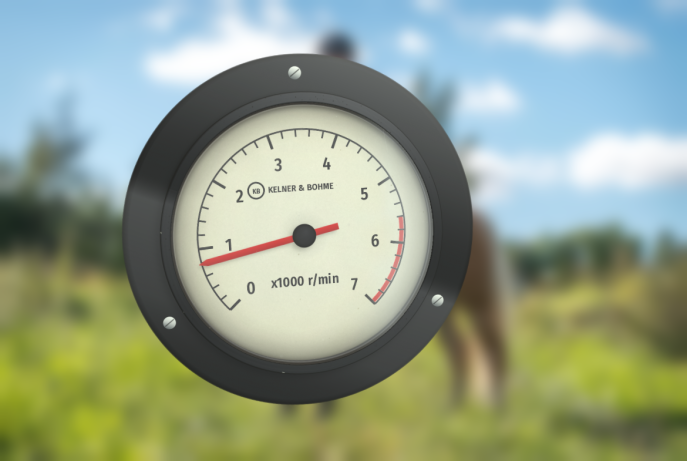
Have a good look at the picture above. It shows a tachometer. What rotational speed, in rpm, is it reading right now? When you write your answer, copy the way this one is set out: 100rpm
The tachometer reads 800rpm
